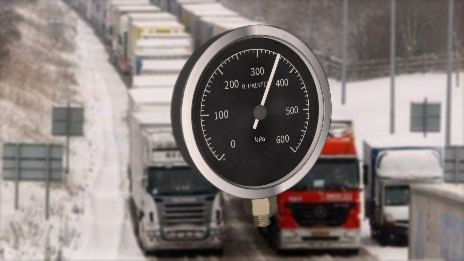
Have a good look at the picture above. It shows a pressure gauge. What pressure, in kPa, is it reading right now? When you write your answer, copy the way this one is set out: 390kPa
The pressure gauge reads 350kPa
